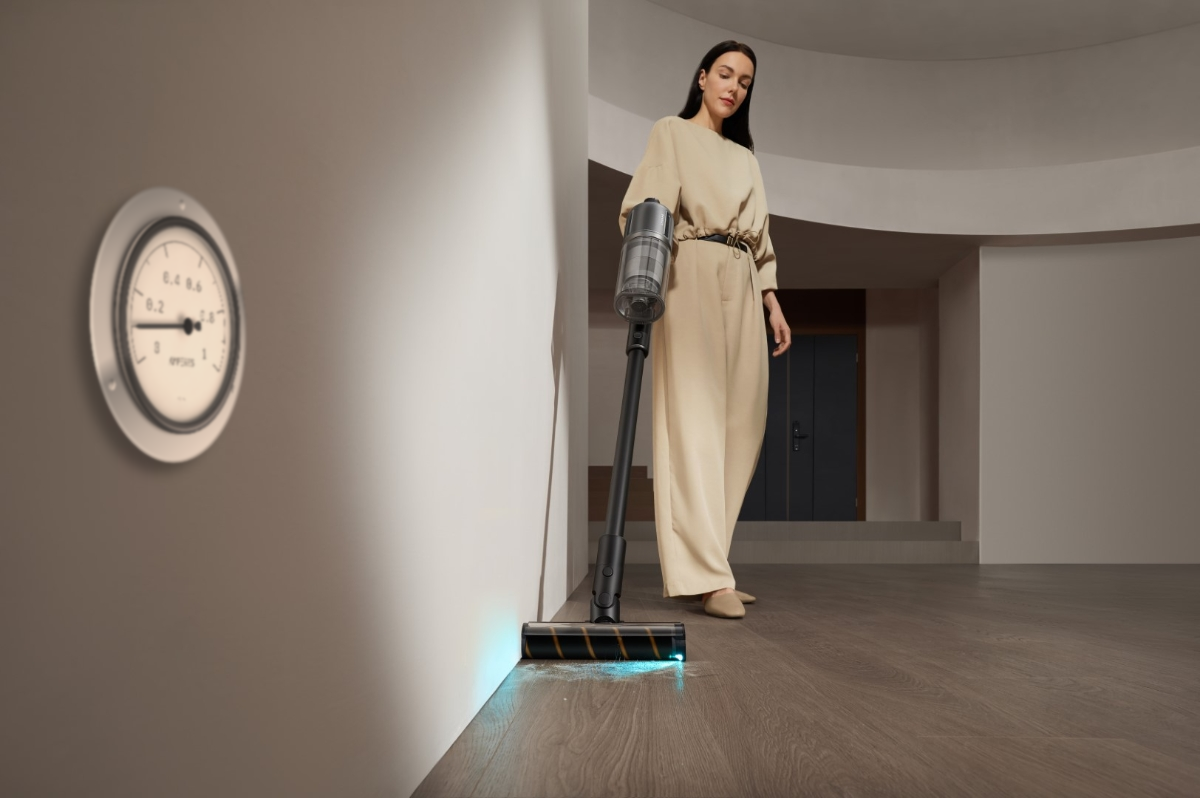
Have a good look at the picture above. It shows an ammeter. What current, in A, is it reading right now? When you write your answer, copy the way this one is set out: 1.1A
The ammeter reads 0.1A
